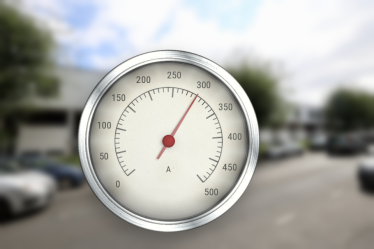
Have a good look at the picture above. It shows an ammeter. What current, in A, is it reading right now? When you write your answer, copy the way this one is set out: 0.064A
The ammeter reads 300A
